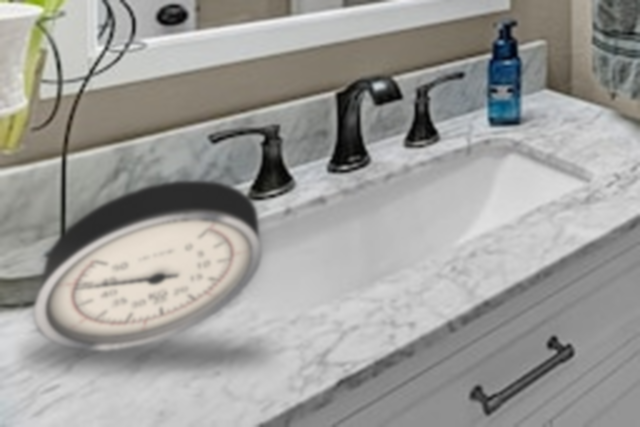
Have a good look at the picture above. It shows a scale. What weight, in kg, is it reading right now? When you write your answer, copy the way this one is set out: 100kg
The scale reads 45kg
